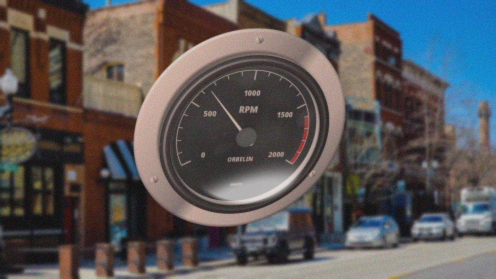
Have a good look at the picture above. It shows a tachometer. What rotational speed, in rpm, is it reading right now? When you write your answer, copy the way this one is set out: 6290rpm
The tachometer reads 650rpm
